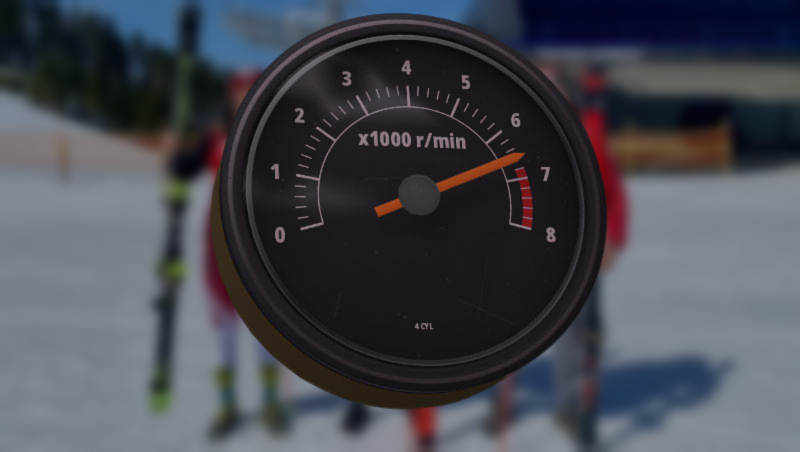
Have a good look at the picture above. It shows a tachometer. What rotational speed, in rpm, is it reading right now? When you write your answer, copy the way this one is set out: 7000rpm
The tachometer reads 6600rpm
